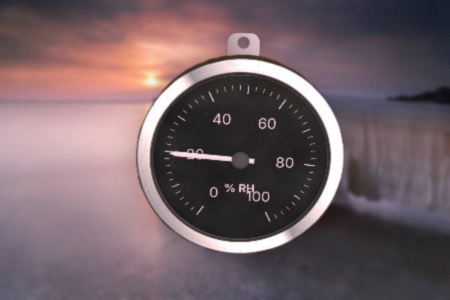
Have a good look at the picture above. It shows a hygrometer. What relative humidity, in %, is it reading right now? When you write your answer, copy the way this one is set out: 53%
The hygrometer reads 20%
